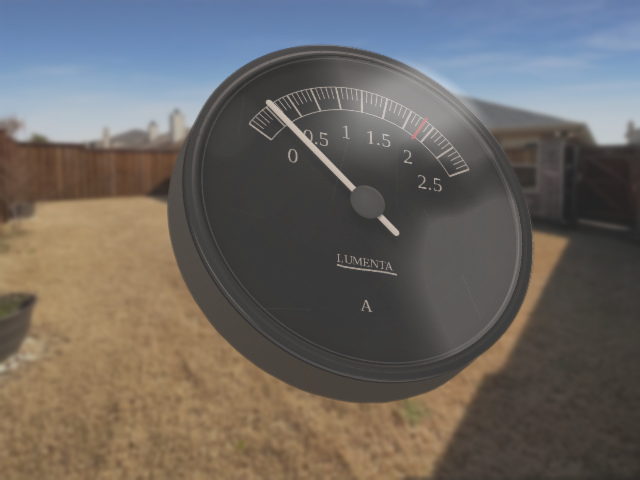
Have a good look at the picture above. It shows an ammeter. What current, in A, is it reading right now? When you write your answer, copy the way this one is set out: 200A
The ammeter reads 0.25A
